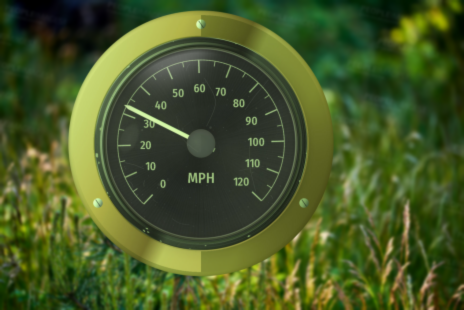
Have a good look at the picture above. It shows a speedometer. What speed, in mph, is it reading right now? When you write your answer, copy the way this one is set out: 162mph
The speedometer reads 32.5mph
